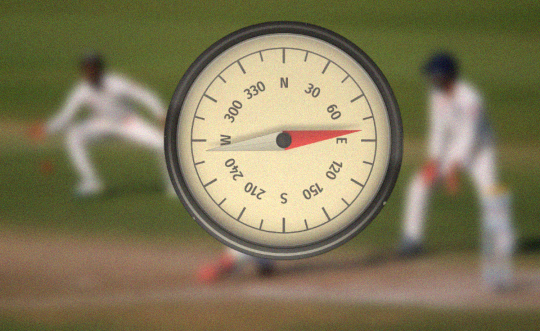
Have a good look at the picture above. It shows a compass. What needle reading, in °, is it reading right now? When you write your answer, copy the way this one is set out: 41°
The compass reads 82.5°
